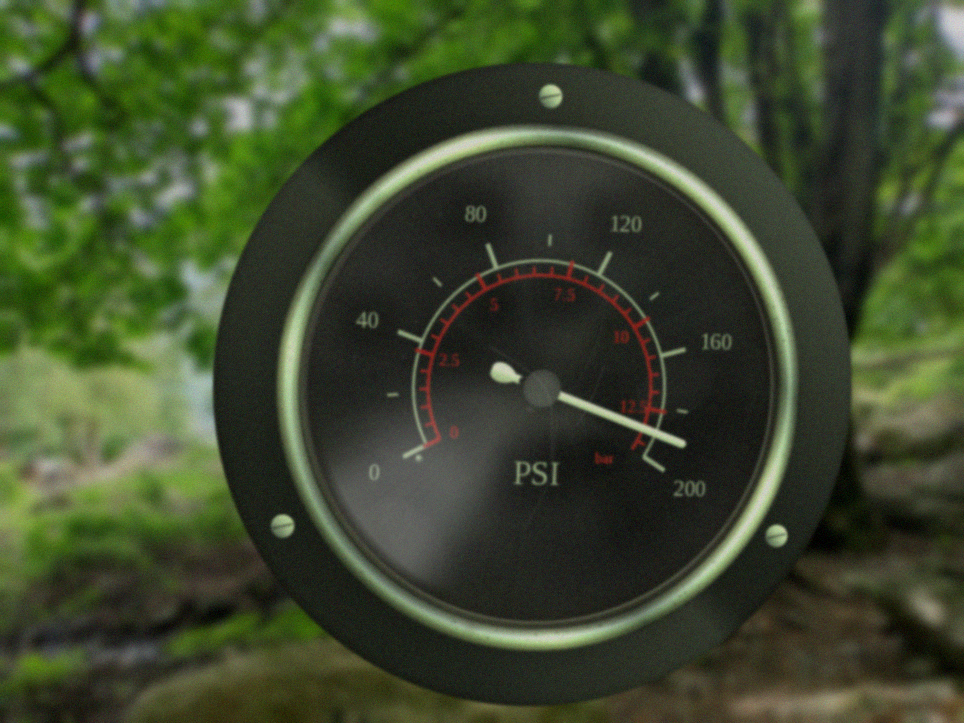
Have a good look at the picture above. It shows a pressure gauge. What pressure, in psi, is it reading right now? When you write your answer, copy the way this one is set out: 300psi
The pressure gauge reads 190psi
